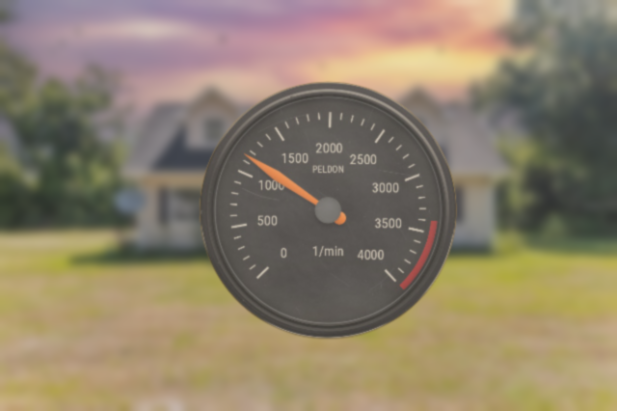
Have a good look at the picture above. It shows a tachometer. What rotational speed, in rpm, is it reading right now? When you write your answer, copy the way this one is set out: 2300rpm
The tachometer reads 1150rpm
